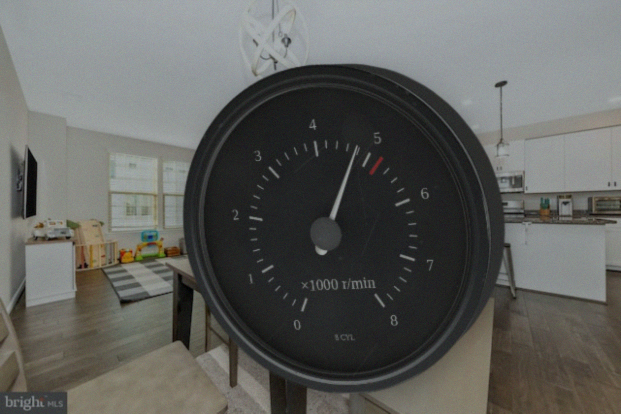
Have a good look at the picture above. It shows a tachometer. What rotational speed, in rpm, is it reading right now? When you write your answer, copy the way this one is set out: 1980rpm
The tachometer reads 4800rpm
